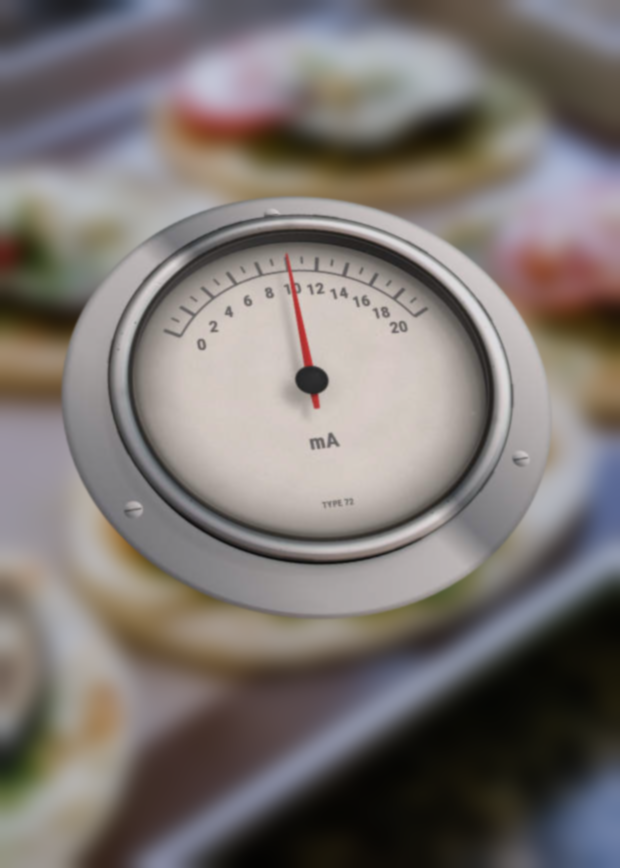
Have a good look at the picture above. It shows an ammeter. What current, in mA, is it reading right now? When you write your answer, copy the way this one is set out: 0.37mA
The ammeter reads 10mA
